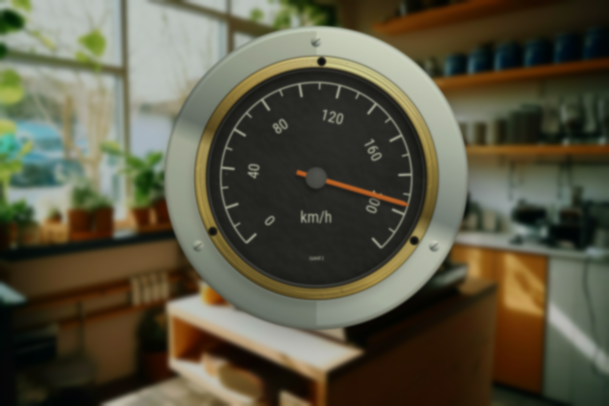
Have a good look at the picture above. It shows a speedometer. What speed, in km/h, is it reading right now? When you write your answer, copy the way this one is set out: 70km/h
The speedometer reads 195km/h
